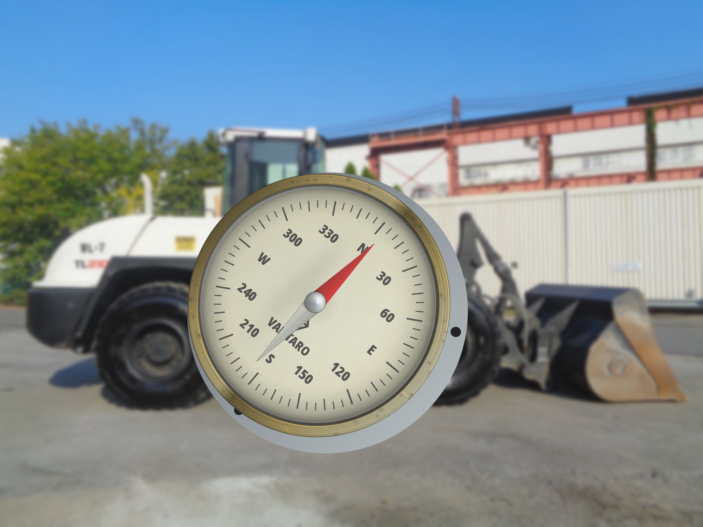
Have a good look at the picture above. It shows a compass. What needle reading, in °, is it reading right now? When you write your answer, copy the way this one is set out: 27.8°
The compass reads 5°
